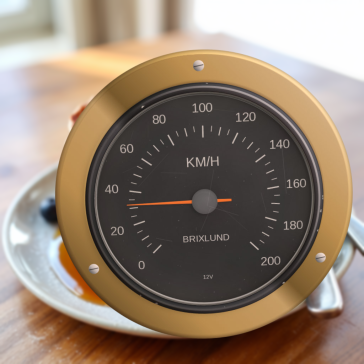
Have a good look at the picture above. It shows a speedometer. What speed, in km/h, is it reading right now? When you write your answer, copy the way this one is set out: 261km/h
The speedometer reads 32.5km/h
